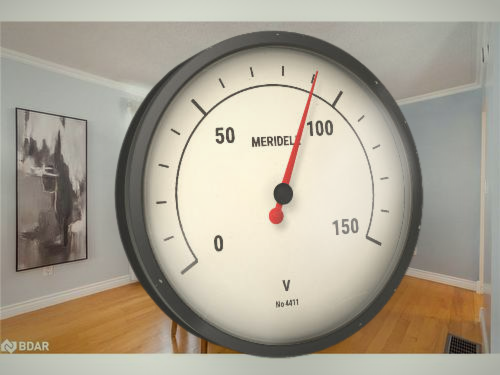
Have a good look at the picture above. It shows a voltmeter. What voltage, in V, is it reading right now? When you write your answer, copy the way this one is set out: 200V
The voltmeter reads 90V
